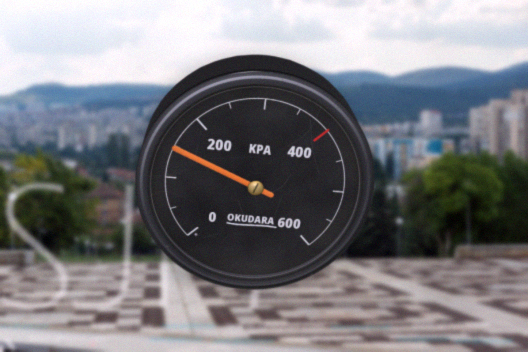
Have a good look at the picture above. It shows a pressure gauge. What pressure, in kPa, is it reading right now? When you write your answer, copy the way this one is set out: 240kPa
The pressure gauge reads 150kPa
